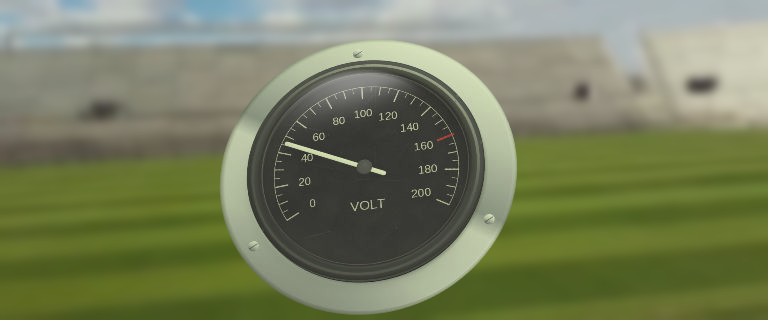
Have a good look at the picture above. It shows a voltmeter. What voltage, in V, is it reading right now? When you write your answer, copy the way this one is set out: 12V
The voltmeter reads 45V
